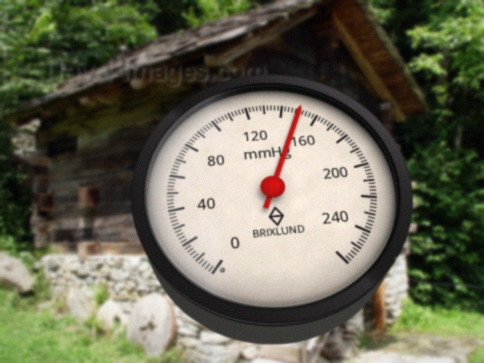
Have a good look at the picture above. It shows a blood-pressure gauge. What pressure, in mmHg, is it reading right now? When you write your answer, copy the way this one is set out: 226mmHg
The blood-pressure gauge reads 150mmHg
